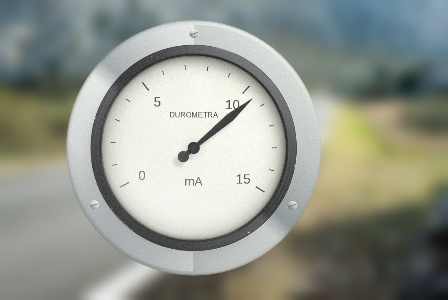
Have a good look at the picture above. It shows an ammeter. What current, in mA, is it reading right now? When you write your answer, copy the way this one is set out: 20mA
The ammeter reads 10.5mA
